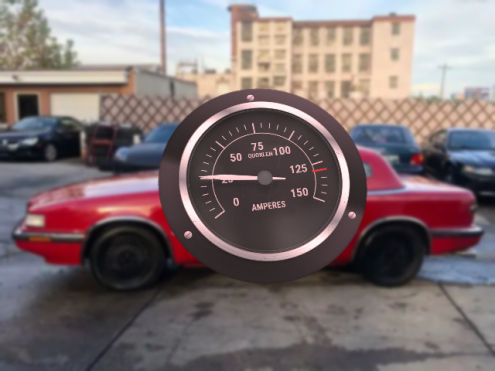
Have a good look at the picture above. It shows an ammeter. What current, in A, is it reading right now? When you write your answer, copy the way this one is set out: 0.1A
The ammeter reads 25A
